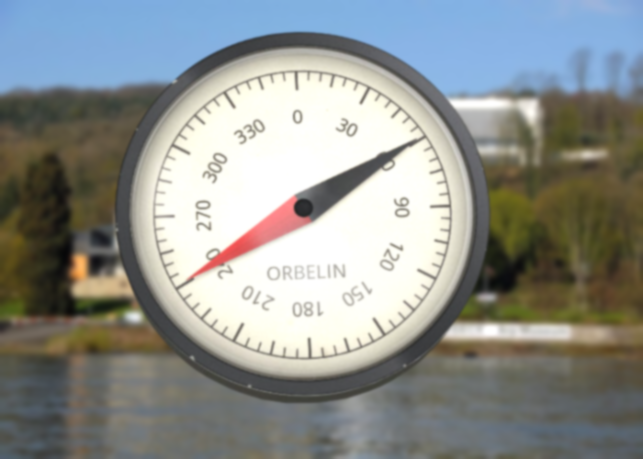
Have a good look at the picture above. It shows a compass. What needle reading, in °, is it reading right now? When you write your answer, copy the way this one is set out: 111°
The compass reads 240°
